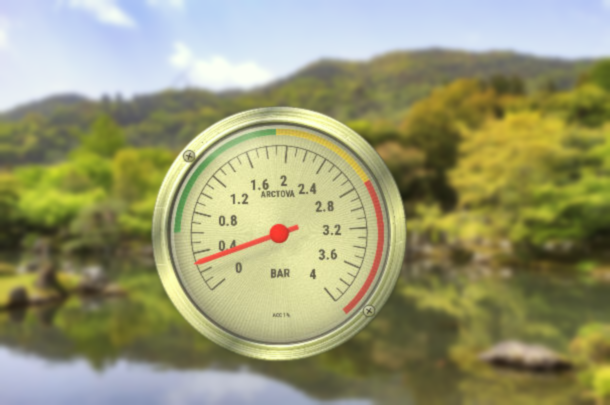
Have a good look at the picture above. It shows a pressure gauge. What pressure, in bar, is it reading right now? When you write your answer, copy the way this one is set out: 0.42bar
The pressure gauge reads 0.3bar
